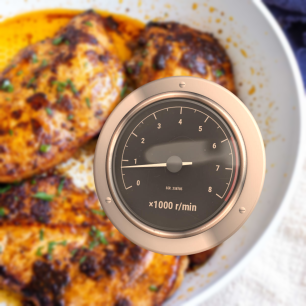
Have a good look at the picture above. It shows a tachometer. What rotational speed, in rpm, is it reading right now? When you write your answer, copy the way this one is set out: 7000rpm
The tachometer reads 750rpm
